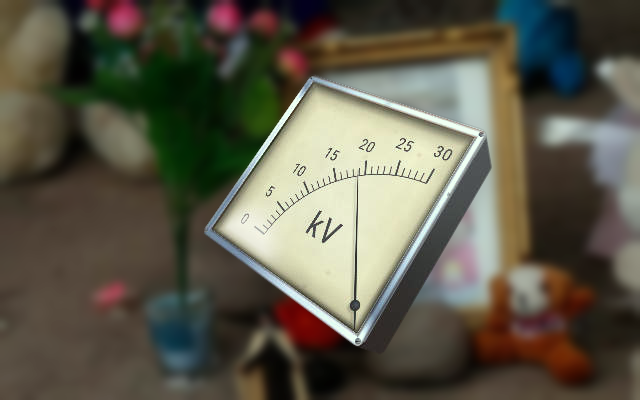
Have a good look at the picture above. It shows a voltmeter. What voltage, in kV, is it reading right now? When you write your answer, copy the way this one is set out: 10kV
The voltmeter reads 19kV
